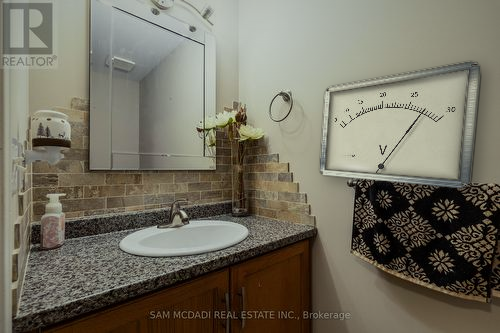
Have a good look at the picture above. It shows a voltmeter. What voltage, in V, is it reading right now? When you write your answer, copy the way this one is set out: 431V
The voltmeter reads 27.5V
